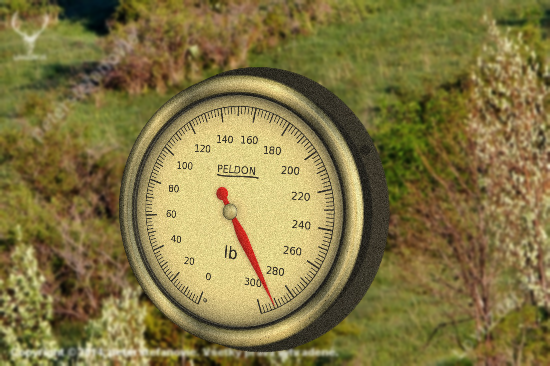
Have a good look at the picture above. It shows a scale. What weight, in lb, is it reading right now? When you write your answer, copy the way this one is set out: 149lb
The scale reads 290lb
